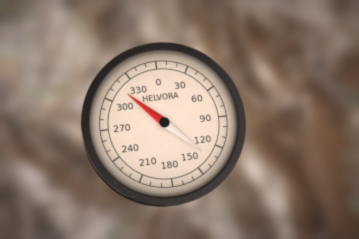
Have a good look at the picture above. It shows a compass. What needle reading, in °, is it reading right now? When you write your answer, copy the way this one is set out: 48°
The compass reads 315°
